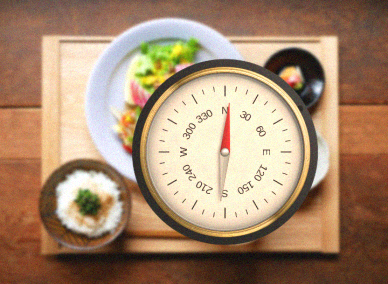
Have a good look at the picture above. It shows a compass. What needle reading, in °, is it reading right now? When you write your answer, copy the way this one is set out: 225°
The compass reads 5°
